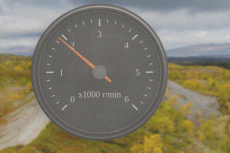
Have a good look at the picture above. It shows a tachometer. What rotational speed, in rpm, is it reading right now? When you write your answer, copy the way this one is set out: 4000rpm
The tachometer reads 1900rpm
